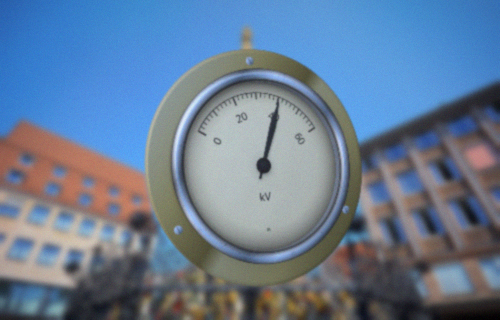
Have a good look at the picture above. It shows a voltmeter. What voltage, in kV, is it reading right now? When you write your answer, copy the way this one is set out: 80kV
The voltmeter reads 40kV
